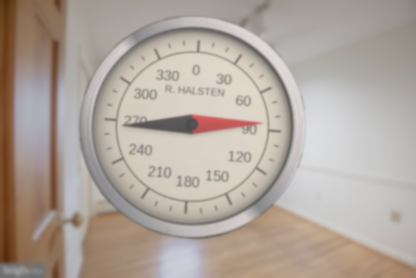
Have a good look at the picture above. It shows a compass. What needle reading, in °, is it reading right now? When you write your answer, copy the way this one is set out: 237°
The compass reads 85°
